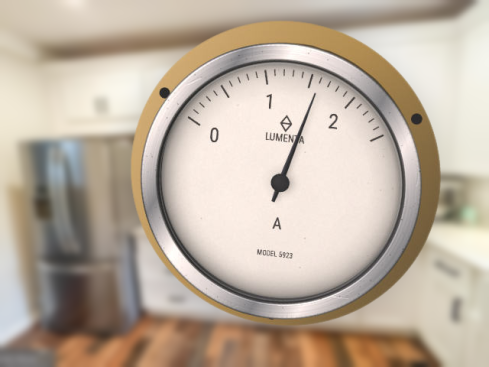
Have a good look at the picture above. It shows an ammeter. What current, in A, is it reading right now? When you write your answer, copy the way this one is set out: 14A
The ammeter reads 1.6A
